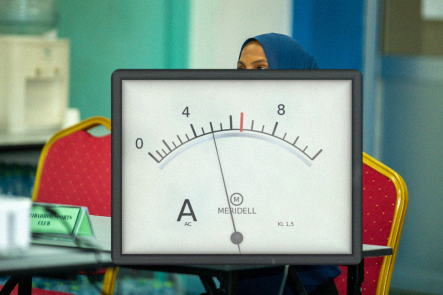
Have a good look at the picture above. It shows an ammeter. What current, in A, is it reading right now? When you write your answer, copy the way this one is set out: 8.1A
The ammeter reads 5A
